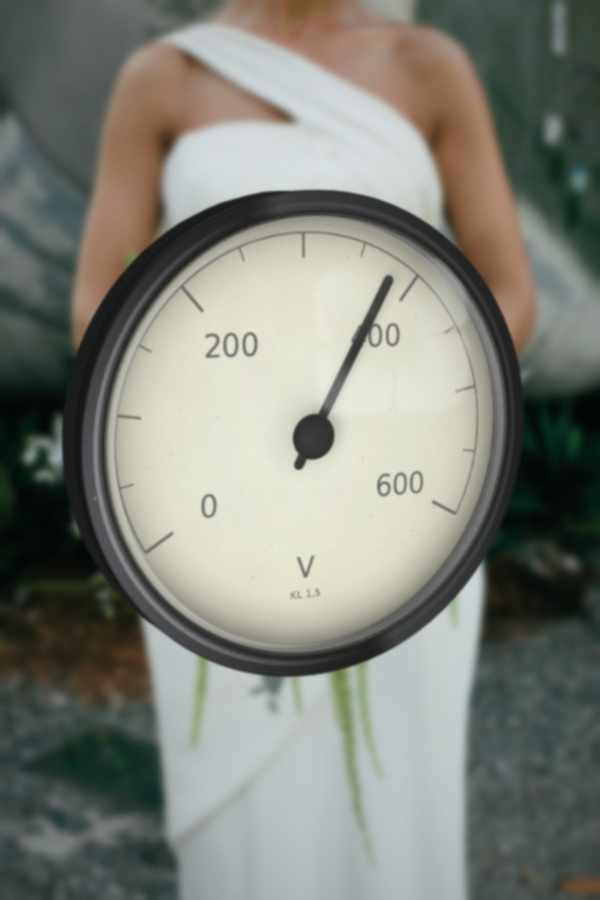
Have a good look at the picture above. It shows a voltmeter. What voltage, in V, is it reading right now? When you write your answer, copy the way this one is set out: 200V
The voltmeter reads 375V
